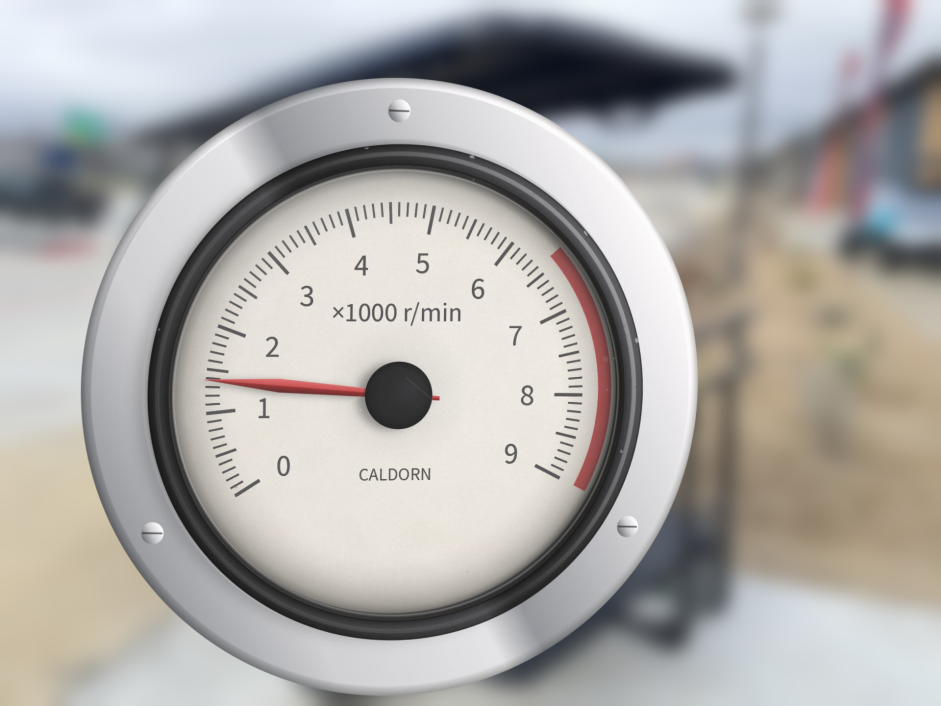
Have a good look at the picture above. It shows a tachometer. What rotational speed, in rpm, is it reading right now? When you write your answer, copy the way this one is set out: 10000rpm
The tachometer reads 1400rpm
